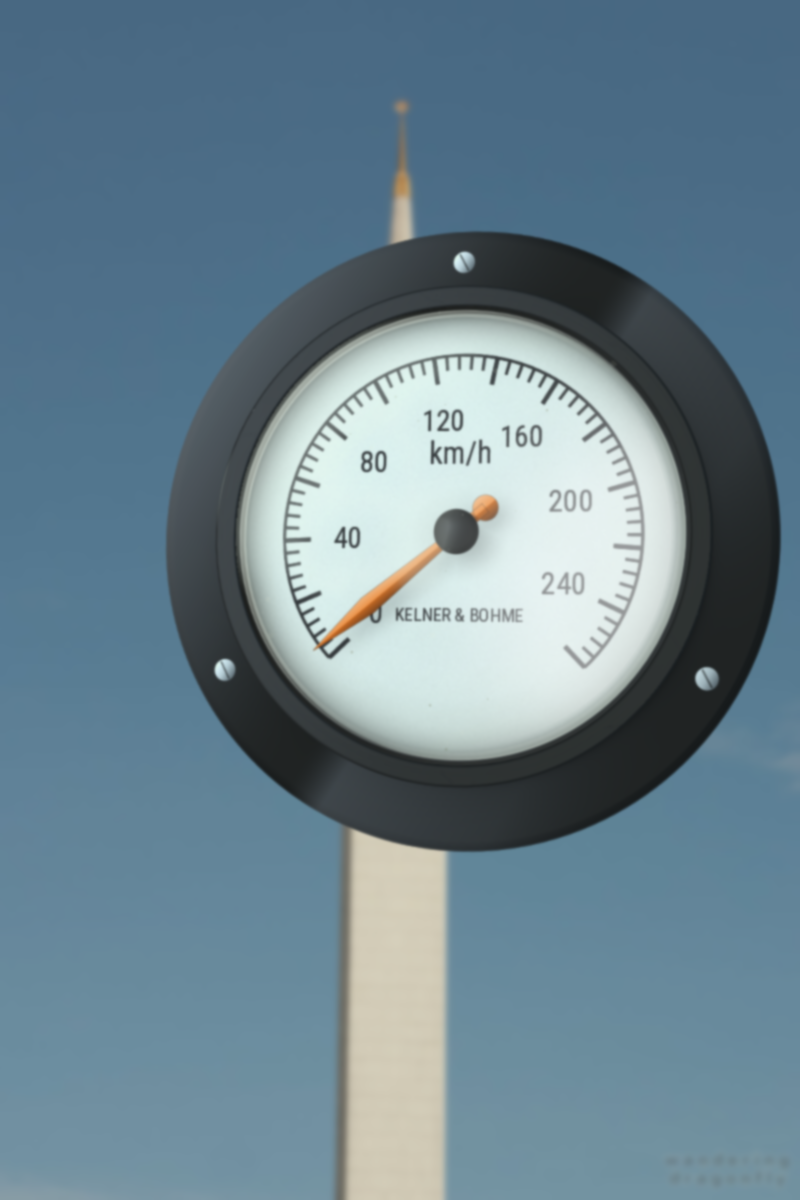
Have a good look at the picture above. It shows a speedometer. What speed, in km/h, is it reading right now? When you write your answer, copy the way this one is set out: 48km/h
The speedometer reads 4km/h
